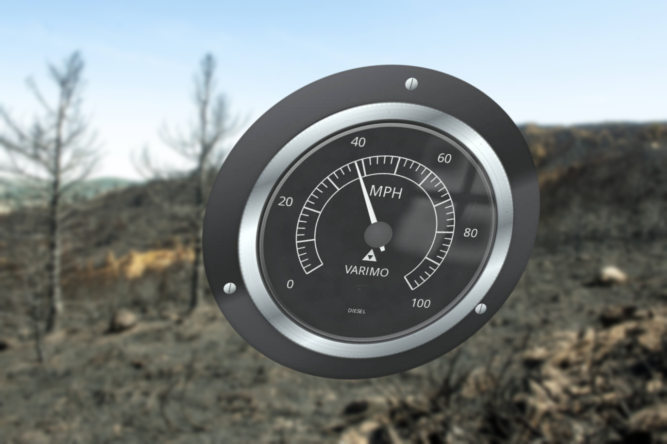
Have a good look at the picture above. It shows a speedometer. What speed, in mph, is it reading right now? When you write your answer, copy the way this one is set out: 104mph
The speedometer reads 38mph
